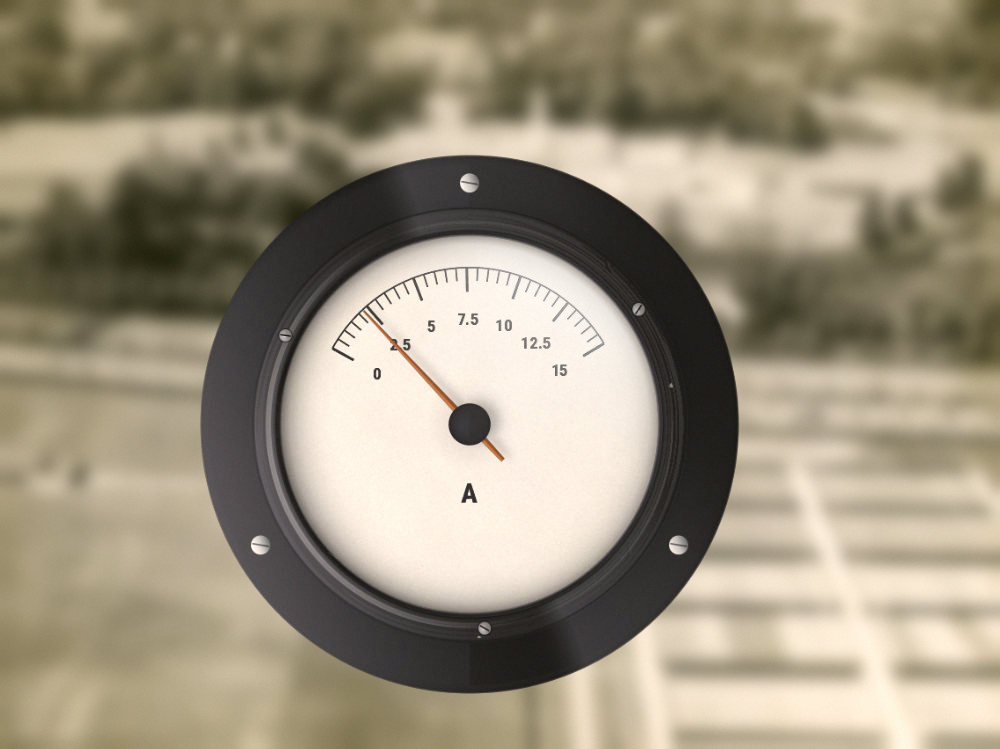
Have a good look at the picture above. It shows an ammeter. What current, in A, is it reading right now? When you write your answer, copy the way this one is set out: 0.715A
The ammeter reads 2.25A
